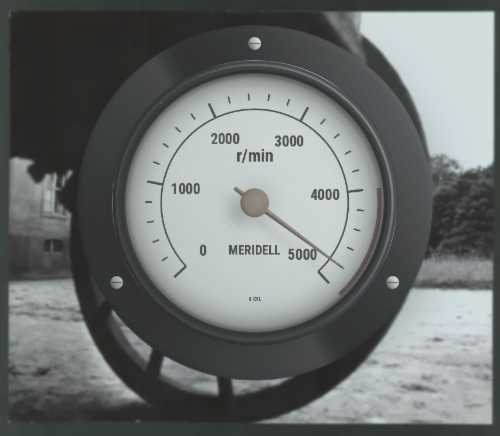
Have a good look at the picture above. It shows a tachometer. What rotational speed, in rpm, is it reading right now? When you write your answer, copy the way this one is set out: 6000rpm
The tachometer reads 4800rpm
